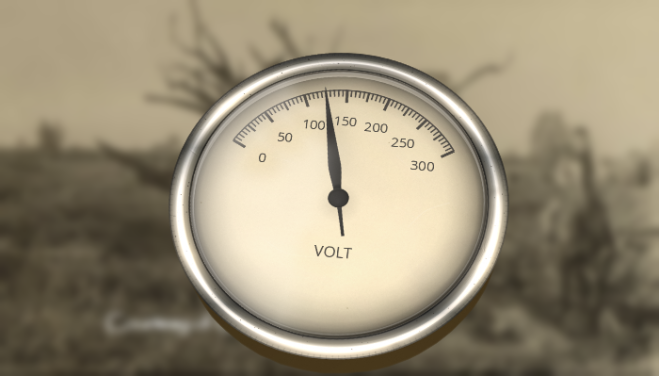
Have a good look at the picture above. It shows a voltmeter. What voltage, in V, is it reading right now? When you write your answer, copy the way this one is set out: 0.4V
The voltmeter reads 125V
